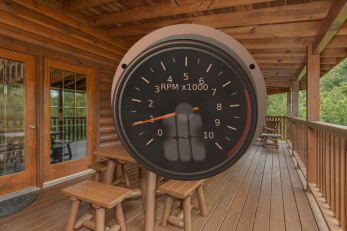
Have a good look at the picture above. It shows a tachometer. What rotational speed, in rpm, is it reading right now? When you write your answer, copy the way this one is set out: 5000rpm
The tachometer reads 1000rpm
